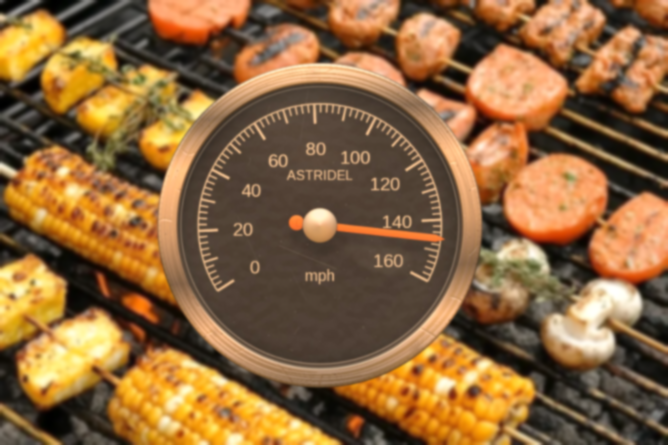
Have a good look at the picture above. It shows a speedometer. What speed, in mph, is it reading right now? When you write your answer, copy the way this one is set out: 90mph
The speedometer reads 146mph
